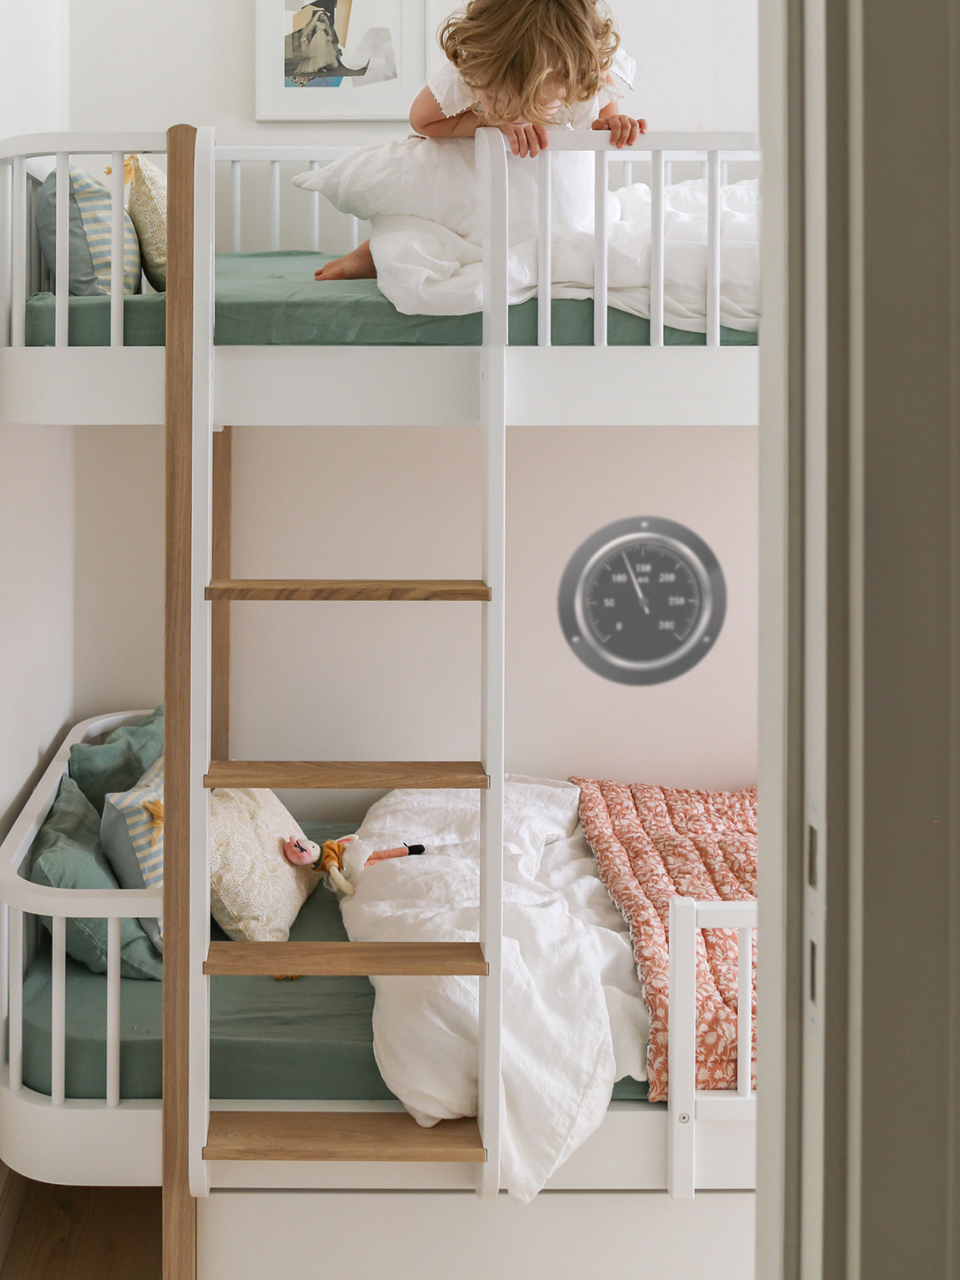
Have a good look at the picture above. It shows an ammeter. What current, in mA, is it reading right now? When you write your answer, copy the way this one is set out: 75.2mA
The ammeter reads 125mA
